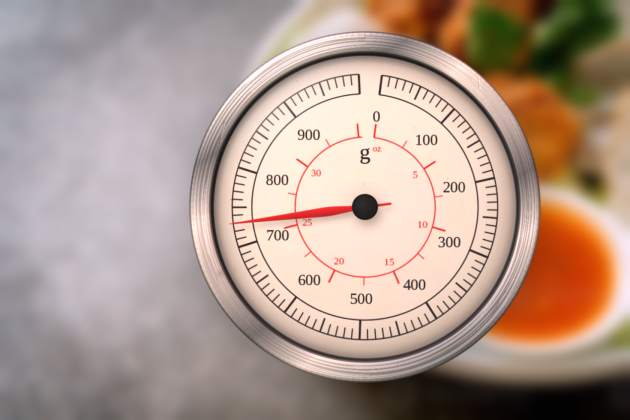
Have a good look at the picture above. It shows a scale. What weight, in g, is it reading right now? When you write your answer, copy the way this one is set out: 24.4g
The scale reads 730g
